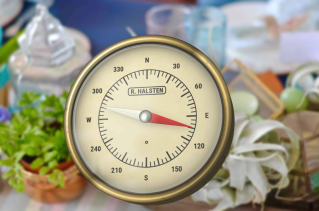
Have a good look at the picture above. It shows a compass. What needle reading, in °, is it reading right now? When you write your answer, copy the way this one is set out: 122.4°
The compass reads 105°
